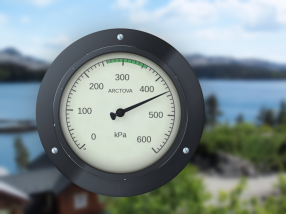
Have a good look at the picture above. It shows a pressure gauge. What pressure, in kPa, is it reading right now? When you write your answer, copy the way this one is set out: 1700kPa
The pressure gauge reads 440kPa
